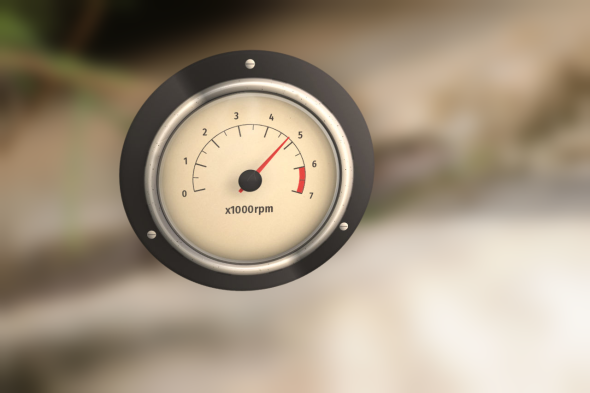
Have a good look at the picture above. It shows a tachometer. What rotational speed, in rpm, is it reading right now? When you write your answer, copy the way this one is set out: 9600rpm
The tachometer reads 4750rpm
